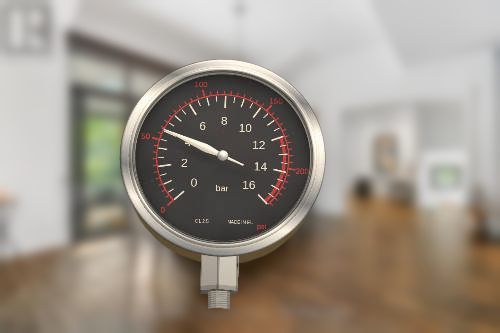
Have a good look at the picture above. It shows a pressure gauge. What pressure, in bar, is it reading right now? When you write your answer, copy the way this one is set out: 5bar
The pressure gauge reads 4bar
